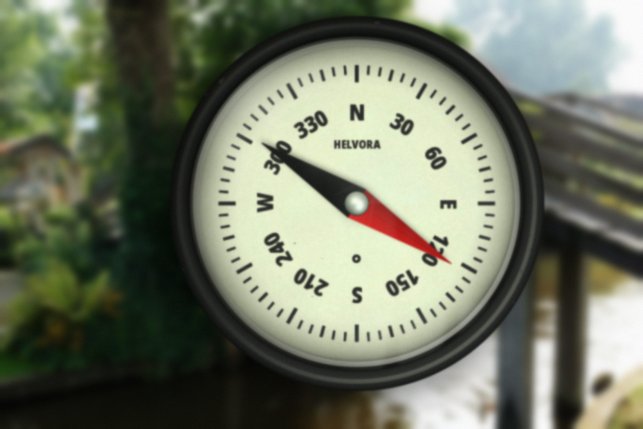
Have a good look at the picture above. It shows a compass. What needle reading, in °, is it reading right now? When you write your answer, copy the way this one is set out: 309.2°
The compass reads 122.5°
